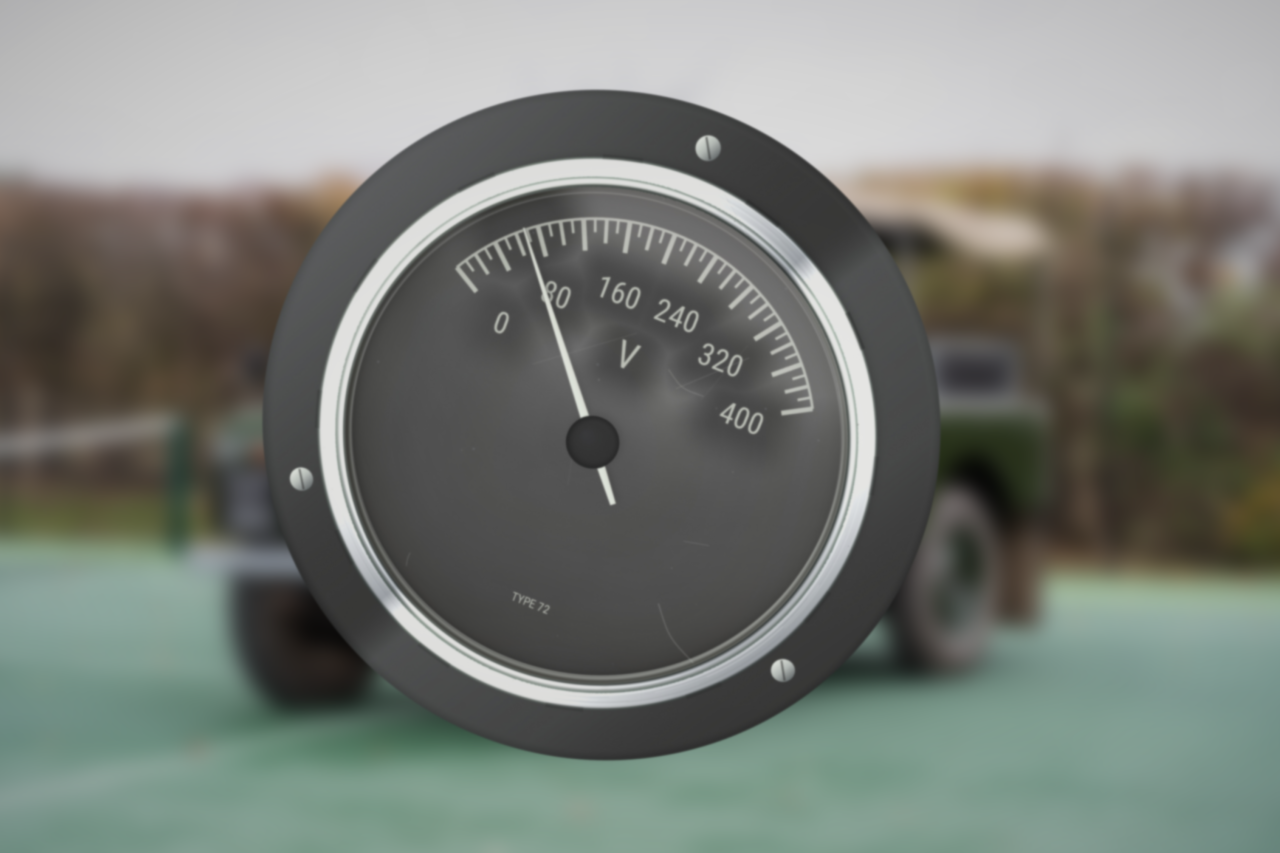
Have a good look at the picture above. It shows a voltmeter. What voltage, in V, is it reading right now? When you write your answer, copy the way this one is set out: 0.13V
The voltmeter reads 70V
